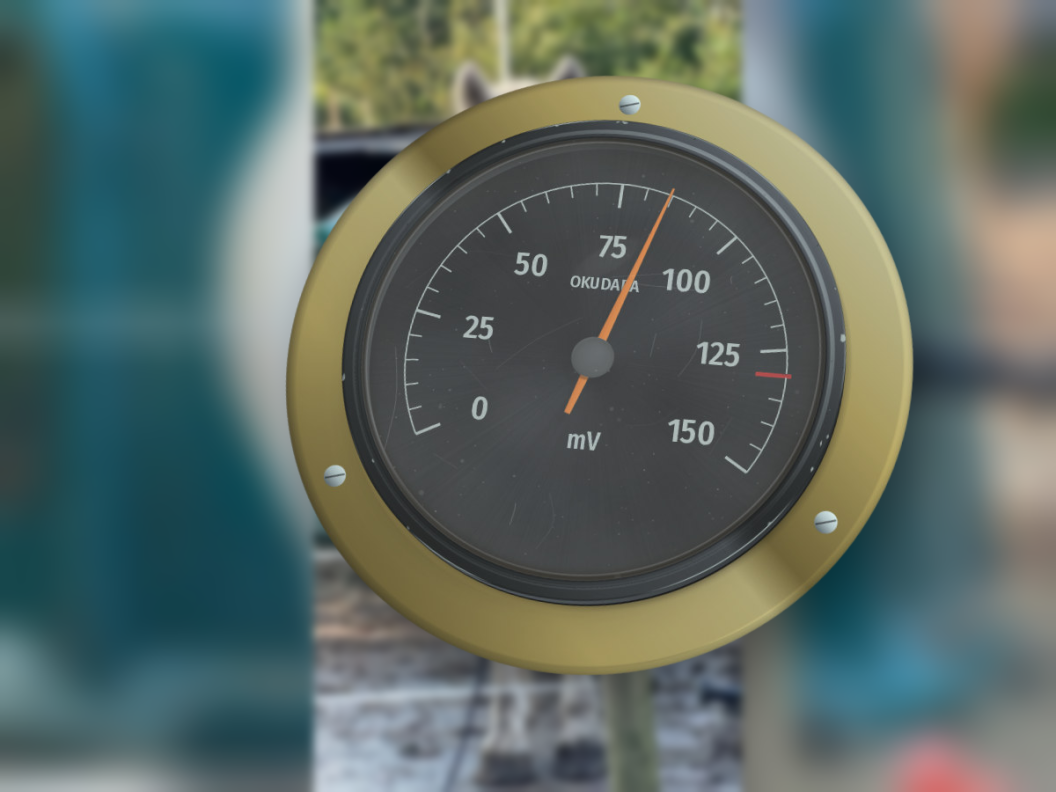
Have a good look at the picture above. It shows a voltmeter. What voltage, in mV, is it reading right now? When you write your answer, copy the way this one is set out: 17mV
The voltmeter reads 85mV
